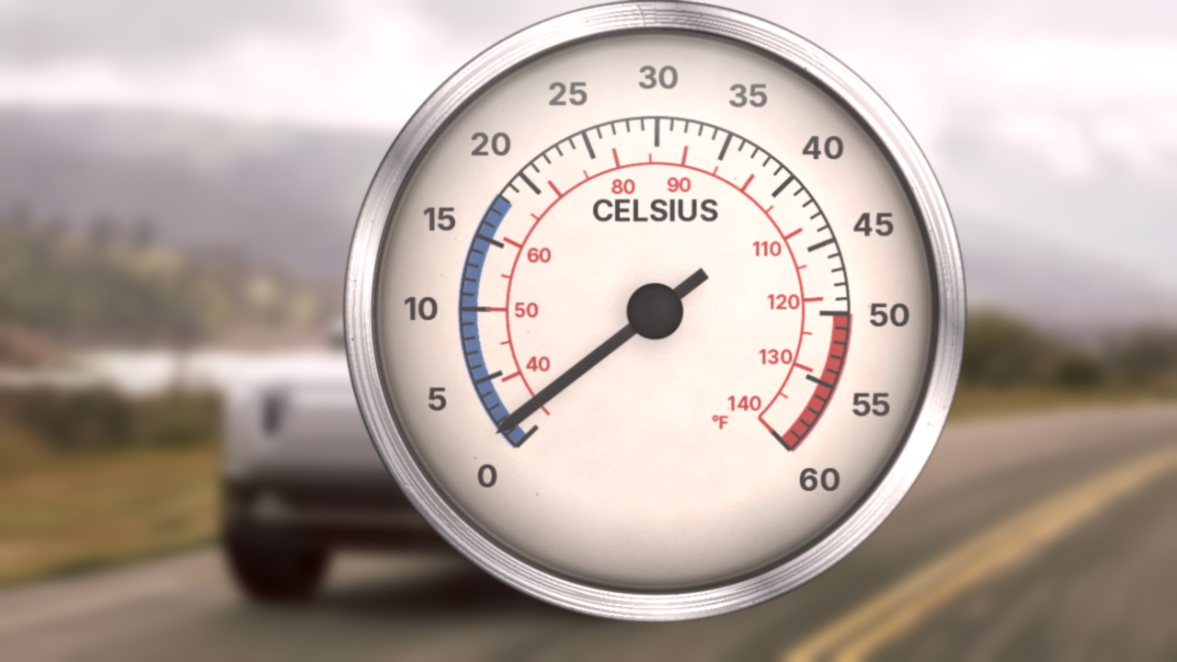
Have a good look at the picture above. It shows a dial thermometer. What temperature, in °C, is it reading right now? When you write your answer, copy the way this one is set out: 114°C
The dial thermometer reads 1.5°C
